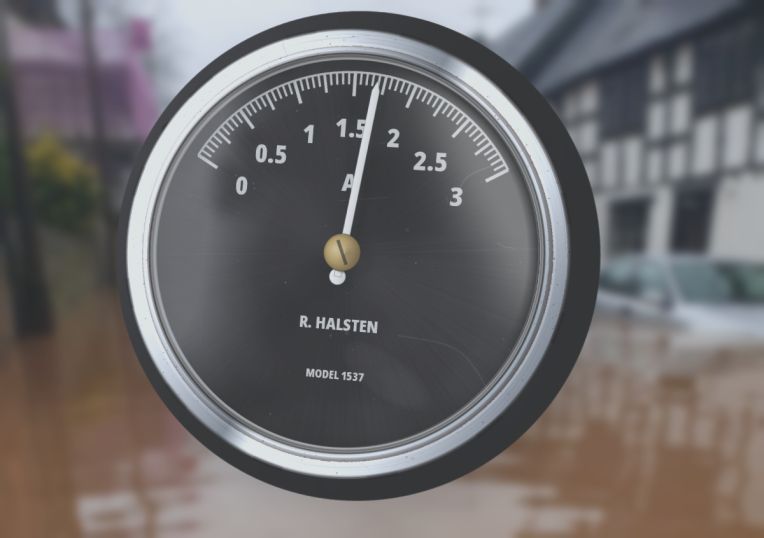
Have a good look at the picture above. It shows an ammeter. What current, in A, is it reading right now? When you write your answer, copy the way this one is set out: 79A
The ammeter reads 1.7A
